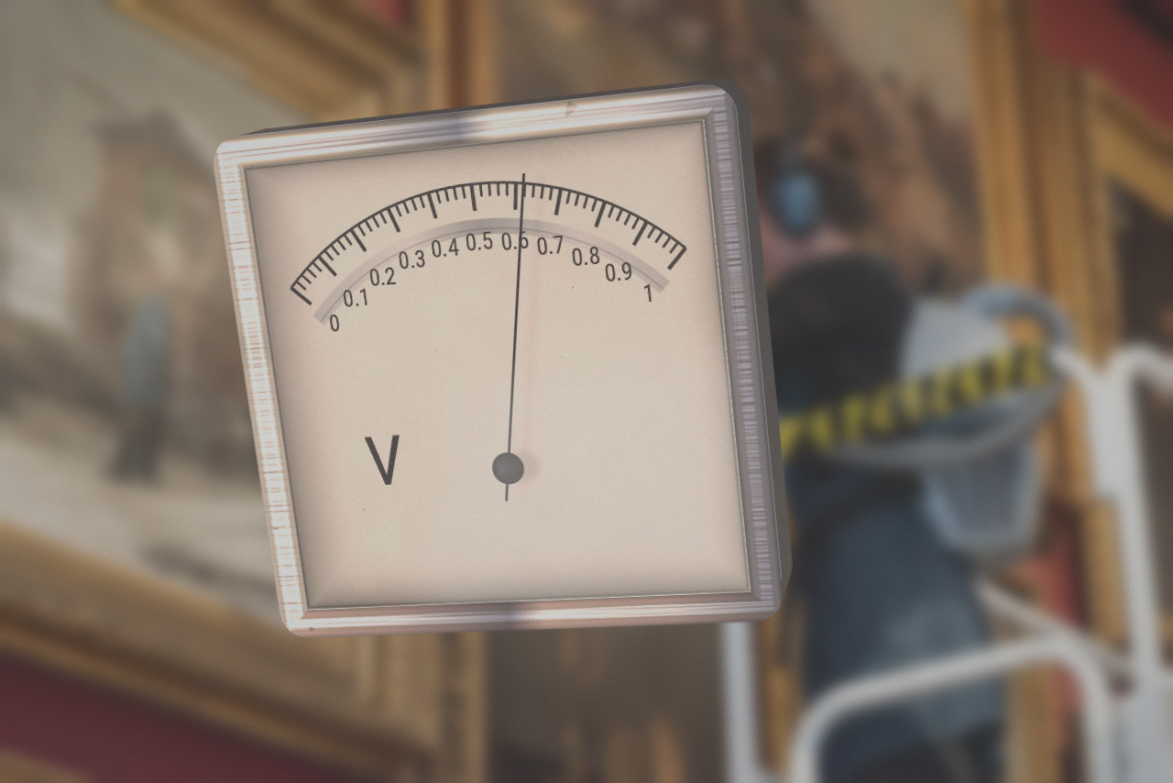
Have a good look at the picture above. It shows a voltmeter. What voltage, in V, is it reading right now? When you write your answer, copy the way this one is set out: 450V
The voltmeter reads 0.62V
